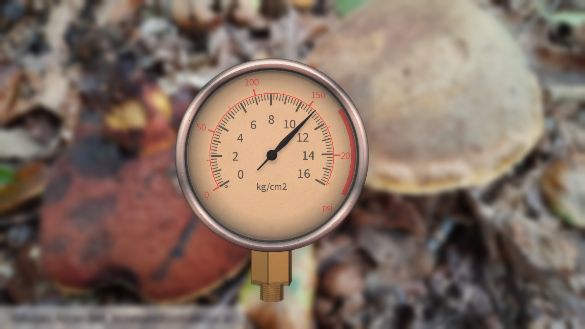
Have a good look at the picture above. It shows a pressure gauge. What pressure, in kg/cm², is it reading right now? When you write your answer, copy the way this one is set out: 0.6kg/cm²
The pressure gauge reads 11kg/cm²
